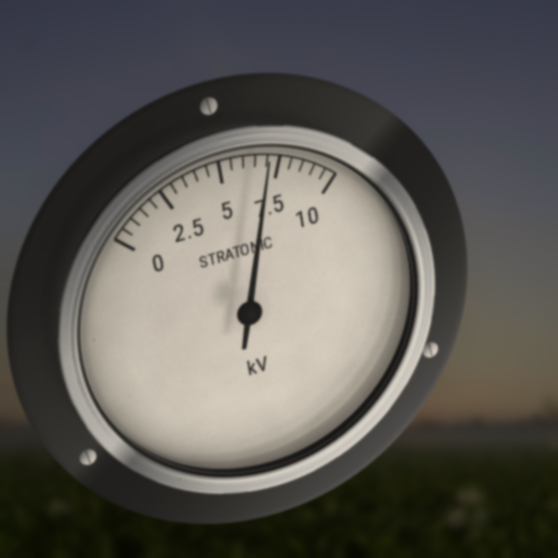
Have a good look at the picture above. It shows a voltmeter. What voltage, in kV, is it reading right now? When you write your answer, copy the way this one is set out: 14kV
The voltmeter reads 7kV
